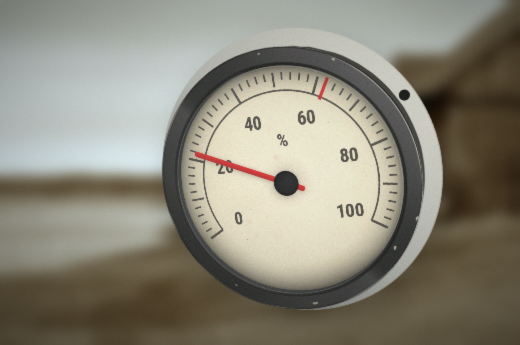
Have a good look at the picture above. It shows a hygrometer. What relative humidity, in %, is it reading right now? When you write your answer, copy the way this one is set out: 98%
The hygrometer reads 22%
